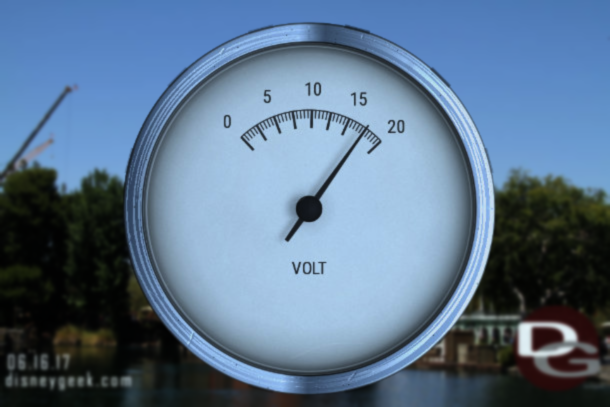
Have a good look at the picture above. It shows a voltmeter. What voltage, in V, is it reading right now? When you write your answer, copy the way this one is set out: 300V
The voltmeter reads 17.5V
